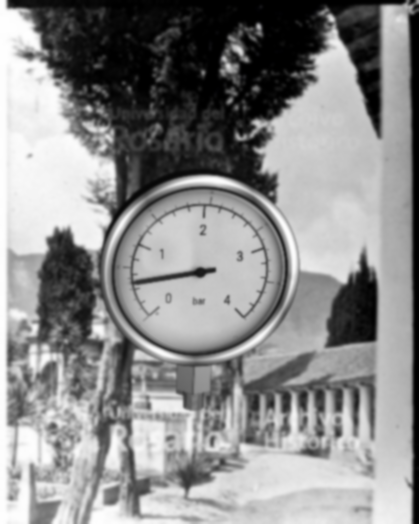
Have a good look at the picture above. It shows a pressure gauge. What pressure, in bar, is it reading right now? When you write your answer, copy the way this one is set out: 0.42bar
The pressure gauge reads 0.5bar
